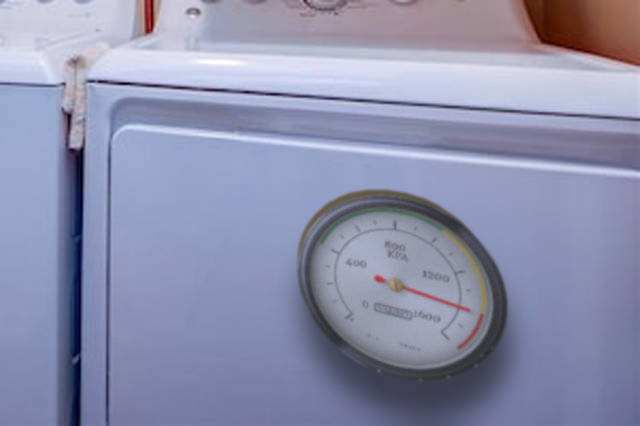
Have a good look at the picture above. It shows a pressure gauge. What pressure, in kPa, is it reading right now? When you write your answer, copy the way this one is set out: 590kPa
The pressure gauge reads 1400kPa
